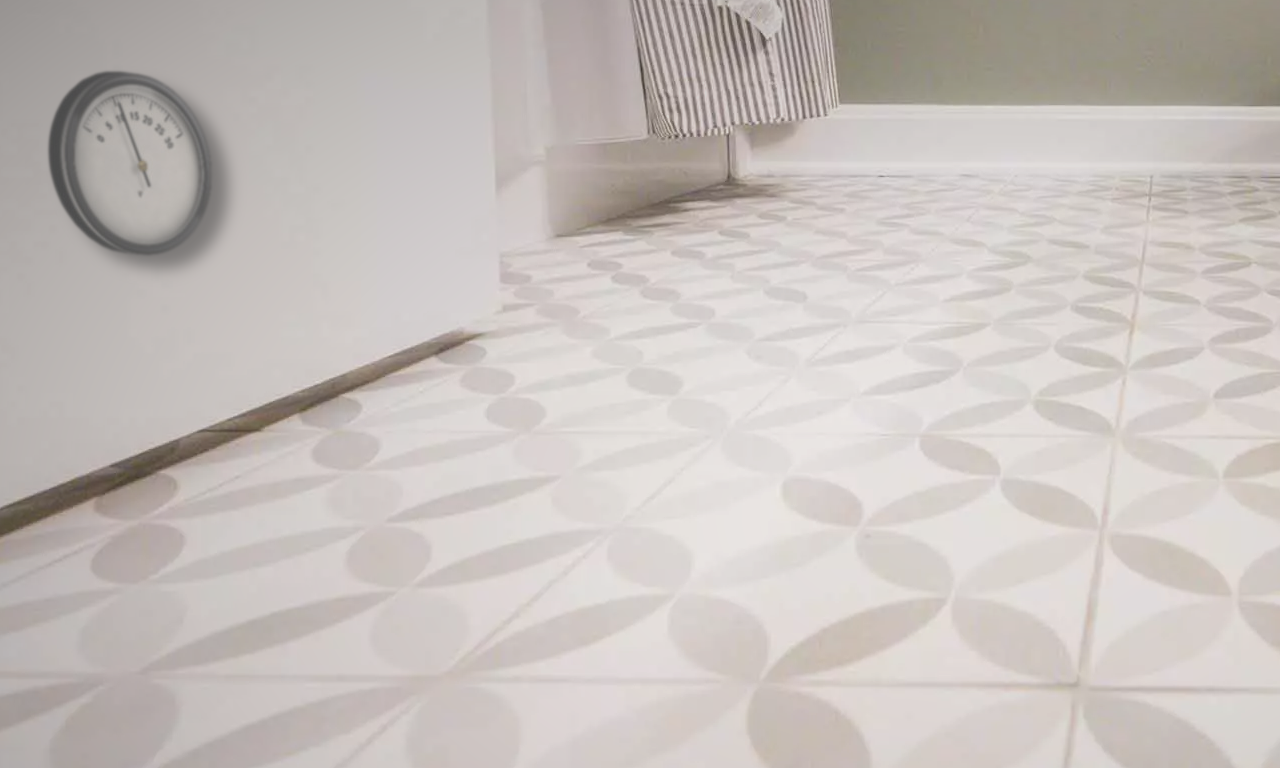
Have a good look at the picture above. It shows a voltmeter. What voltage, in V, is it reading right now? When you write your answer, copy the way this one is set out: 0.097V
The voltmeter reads 10V
